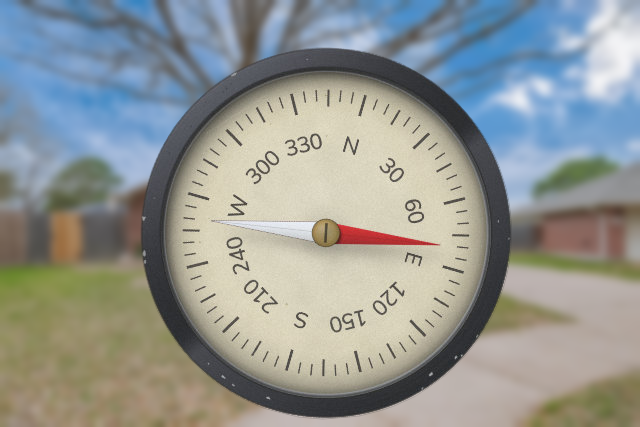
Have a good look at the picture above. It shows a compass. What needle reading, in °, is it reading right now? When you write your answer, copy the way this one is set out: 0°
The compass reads 80°
